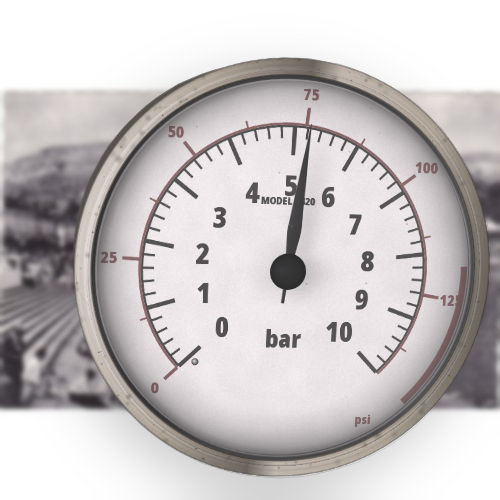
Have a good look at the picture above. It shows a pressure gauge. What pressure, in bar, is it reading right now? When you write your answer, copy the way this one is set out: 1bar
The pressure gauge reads 5.2bar
